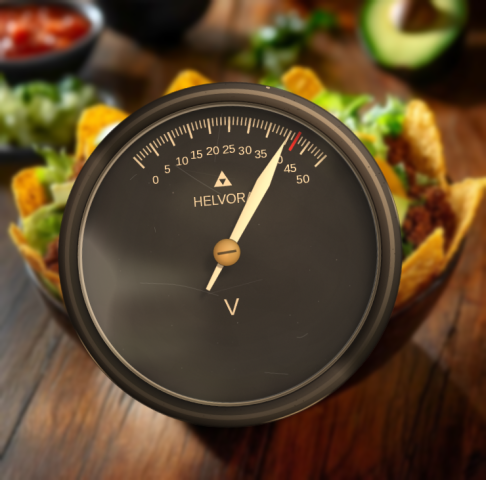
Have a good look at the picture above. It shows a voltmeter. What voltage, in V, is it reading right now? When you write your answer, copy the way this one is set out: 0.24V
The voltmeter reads 40V
